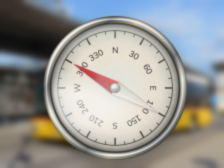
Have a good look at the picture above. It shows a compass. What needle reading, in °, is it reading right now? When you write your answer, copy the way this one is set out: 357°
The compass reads 300°
